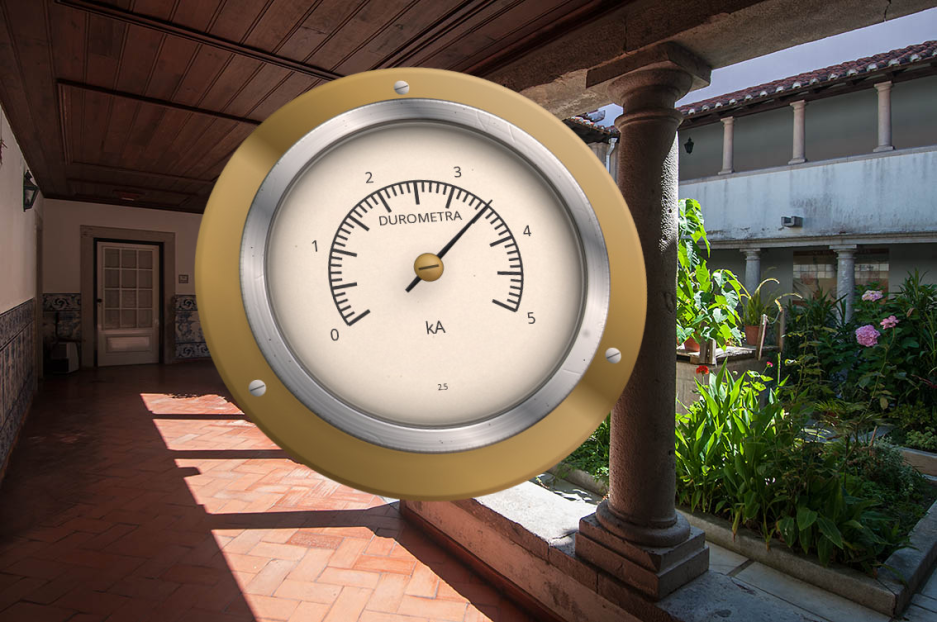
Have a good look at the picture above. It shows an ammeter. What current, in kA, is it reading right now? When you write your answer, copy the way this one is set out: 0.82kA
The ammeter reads 3.5kA
